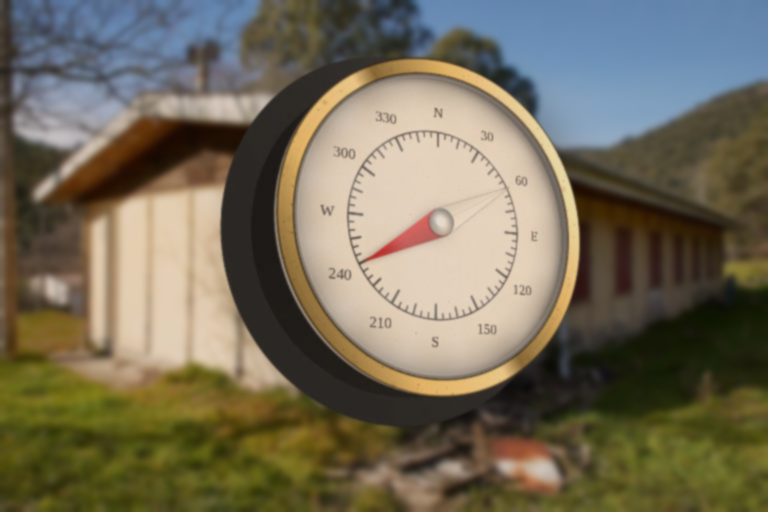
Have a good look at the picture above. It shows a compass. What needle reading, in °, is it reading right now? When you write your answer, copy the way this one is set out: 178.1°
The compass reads 240°
